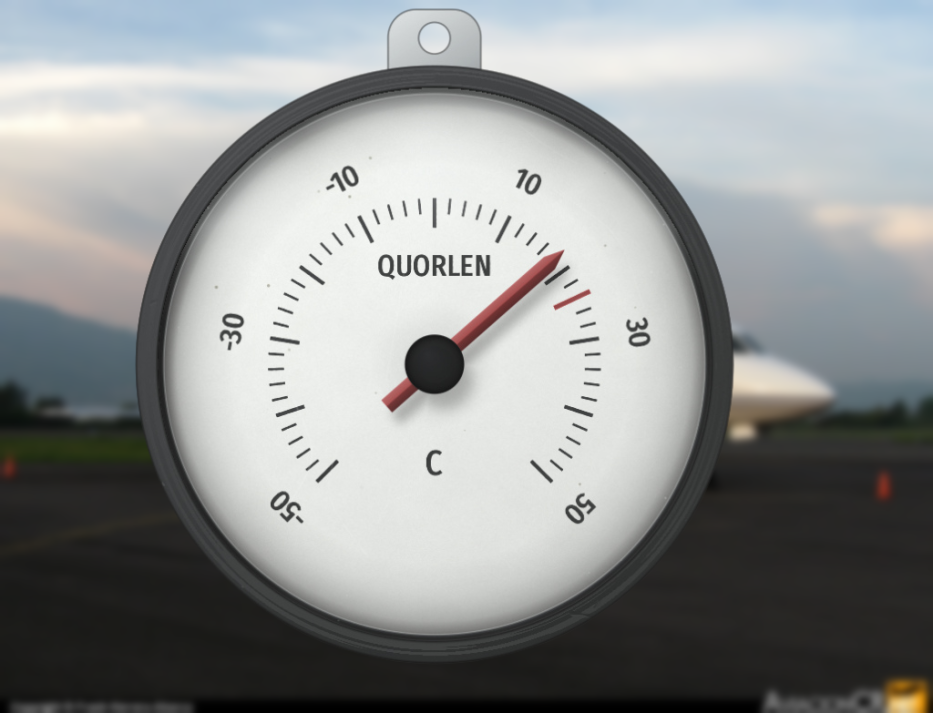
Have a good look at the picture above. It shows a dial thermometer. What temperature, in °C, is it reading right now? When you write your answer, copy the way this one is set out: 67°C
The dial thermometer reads 18°C
